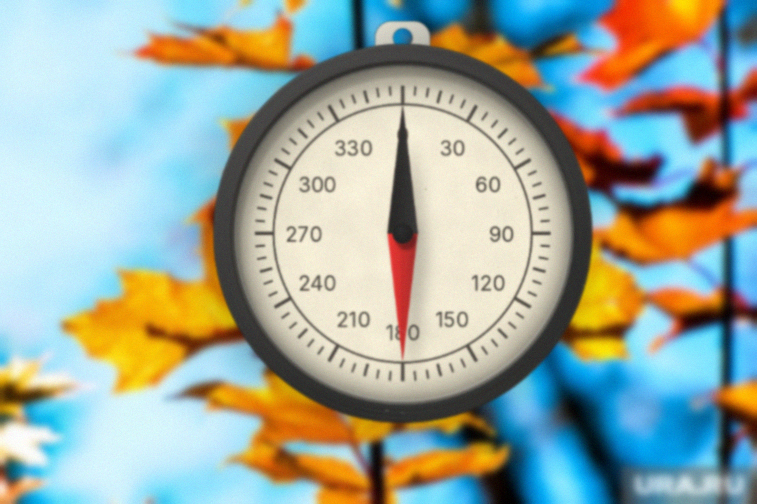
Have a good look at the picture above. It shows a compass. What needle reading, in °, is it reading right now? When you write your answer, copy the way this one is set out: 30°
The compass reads 180°
